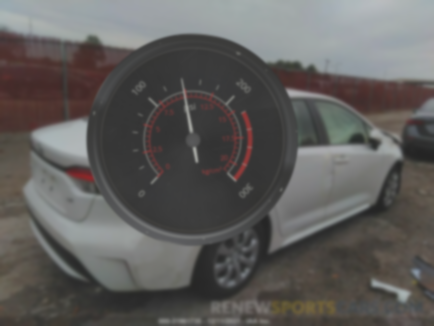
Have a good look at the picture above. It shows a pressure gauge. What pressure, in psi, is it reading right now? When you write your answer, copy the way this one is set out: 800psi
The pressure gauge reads 140psi
